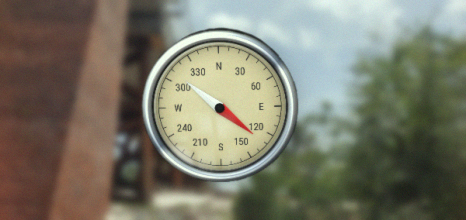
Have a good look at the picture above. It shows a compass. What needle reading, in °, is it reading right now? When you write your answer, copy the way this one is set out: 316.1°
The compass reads 130°
